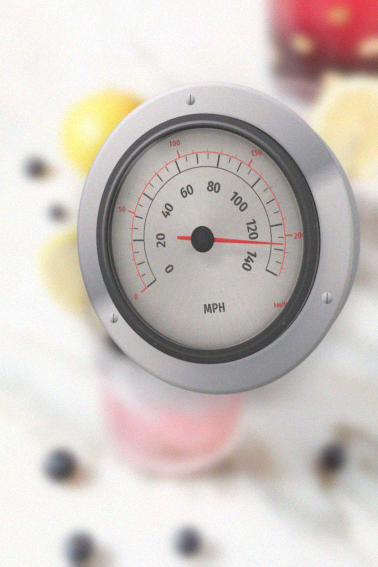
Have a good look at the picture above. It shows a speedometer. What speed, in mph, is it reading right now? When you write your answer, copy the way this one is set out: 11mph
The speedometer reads 127.5mph
